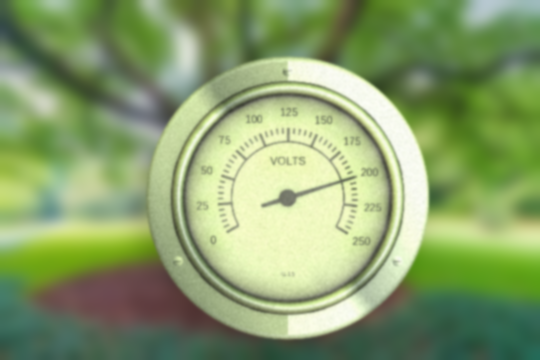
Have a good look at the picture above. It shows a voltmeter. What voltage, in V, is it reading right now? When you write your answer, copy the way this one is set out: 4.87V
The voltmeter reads 200V
